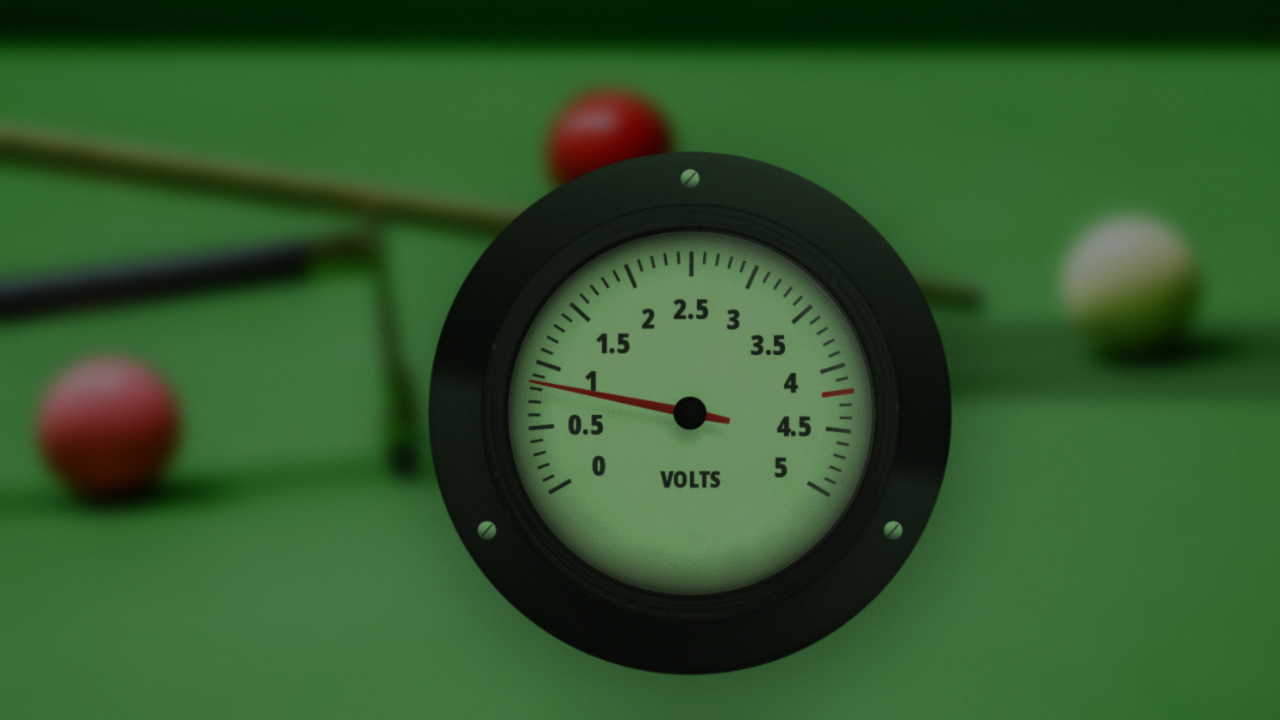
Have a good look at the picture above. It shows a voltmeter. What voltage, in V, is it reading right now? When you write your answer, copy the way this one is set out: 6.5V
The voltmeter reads 0.85V
